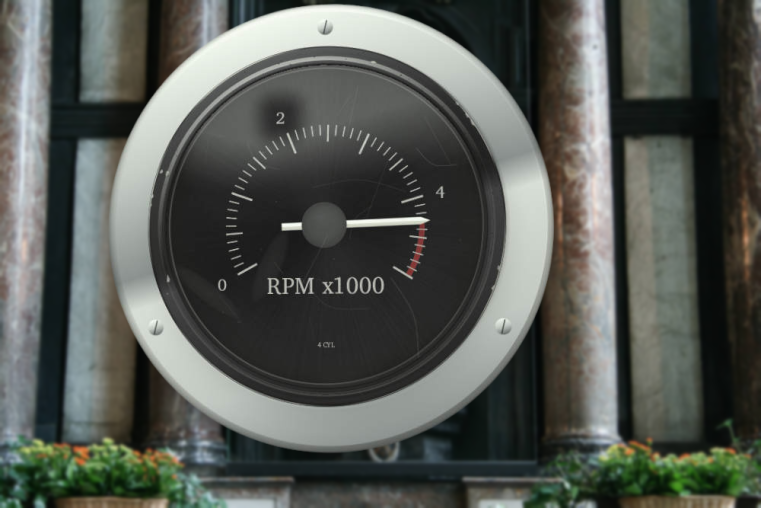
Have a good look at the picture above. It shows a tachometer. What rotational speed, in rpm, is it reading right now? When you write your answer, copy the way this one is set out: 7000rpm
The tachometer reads 4300rpm
